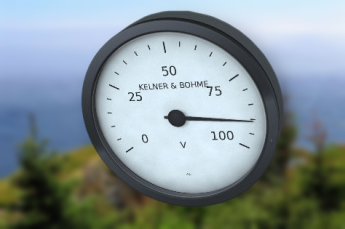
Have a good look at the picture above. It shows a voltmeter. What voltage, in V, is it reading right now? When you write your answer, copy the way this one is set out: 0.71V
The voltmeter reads 90V
